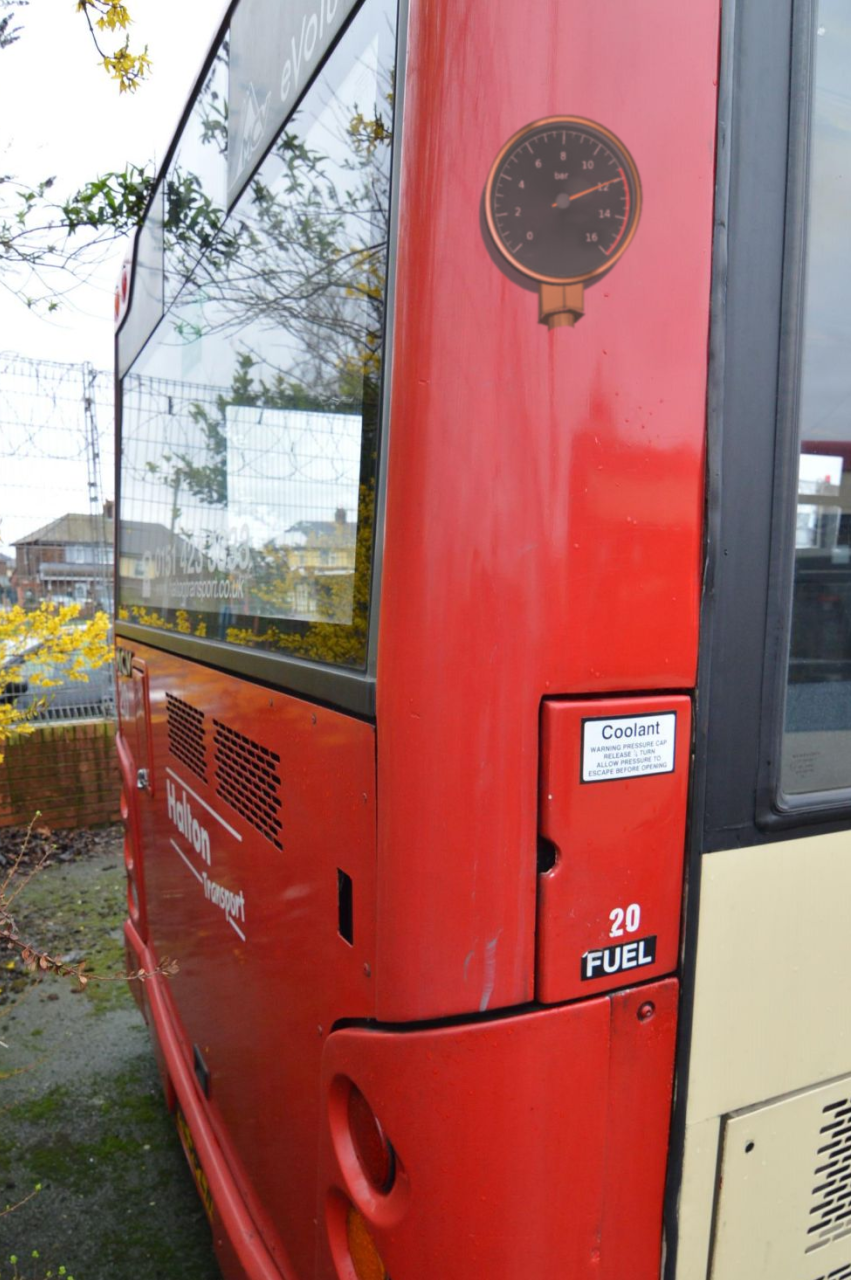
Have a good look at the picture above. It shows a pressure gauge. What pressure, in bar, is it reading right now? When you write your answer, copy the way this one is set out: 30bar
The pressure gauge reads 12bar
